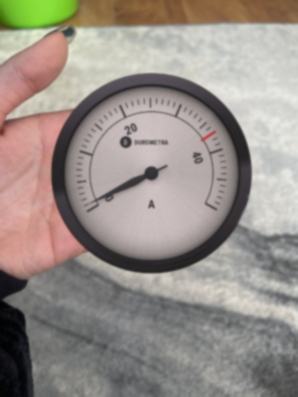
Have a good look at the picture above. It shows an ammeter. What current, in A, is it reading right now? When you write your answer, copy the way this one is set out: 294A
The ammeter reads 1A
